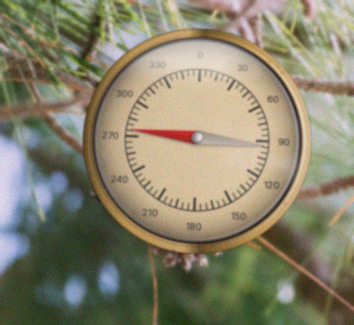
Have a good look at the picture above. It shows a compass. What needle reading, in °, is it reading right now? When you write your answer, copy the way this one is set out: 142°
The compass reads 275°
